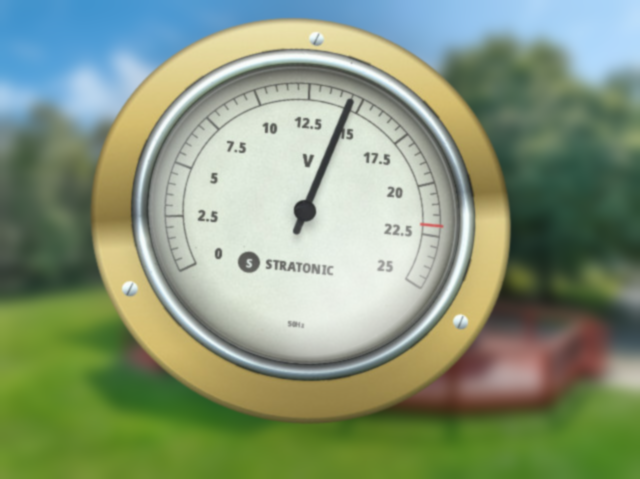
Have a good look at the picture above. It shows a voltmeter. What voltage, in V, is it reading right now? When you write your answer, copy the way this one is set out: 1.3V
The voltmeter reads 14.5V
